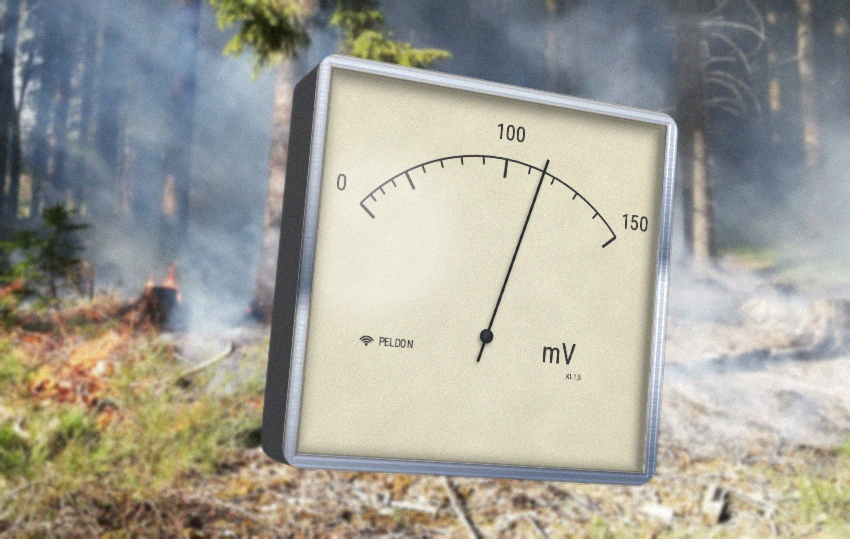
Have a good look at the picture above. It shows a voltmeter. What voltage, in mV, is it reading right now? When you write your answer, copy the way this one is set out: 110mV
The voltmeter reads 115mV
